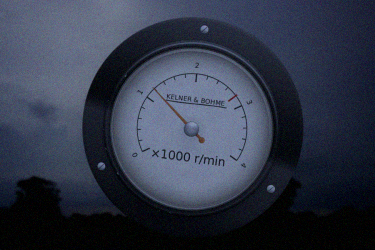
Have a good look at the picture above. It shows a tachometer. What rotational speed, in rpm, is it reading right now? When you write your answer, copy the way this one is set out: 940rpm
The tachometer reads 1200rpm
